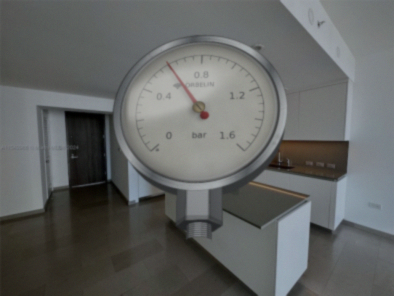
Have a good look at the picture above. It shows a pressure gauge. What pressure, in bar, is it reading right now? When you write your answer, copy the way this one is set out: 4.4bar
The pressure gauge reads 0.6bar
